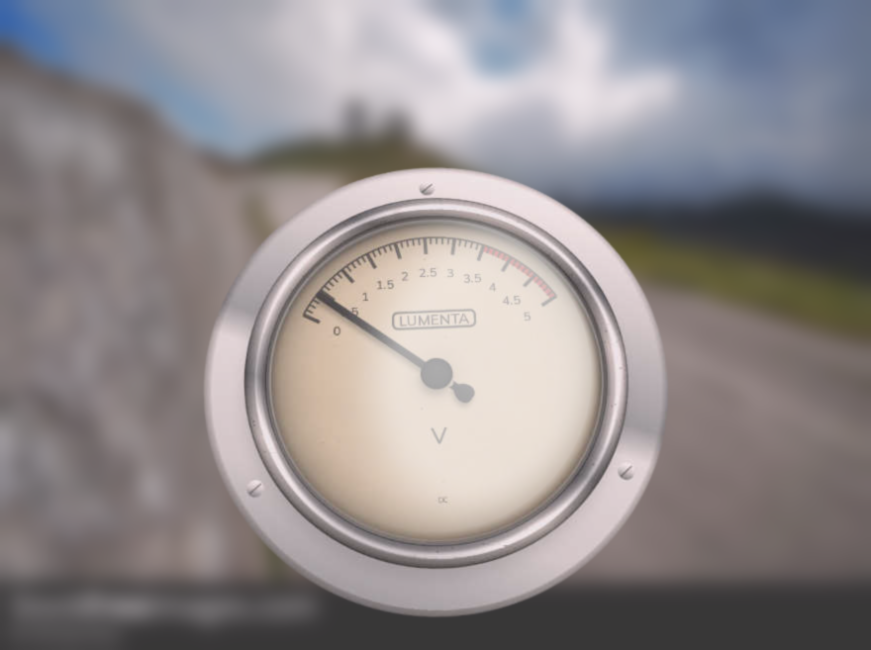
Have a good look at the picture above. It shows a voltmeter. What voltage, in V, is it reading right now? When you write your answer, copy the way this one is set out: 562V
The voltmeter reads 0.4V
